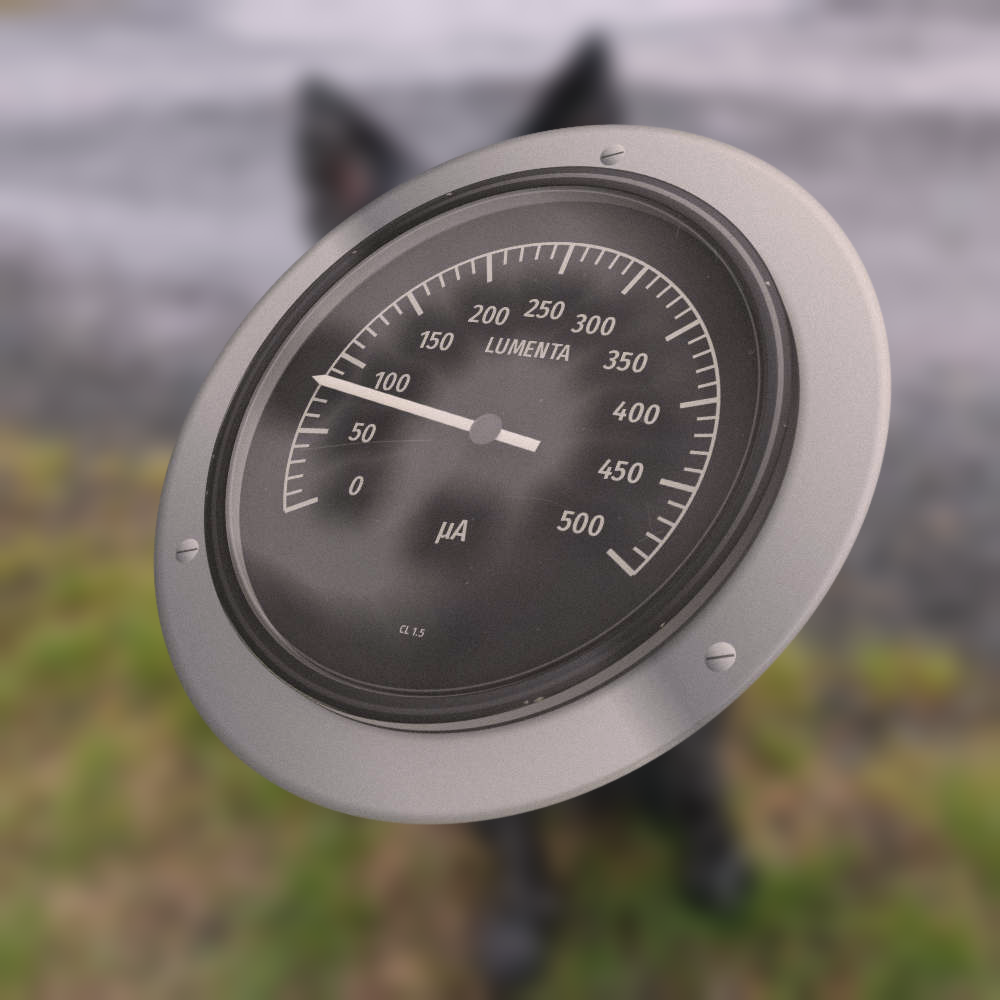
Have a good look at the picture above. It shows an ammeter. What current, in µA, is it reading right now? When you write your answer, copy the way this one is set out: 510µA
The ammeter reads 80µA
